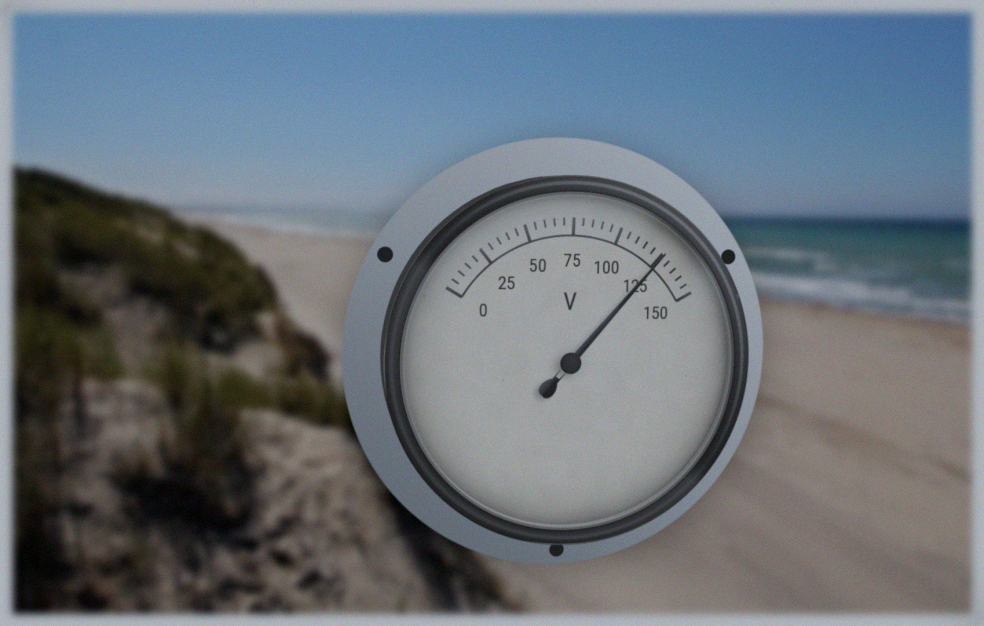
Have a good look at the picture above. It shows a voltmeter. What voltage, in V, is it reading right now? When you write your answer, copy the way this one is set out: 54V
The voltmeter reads 125V
